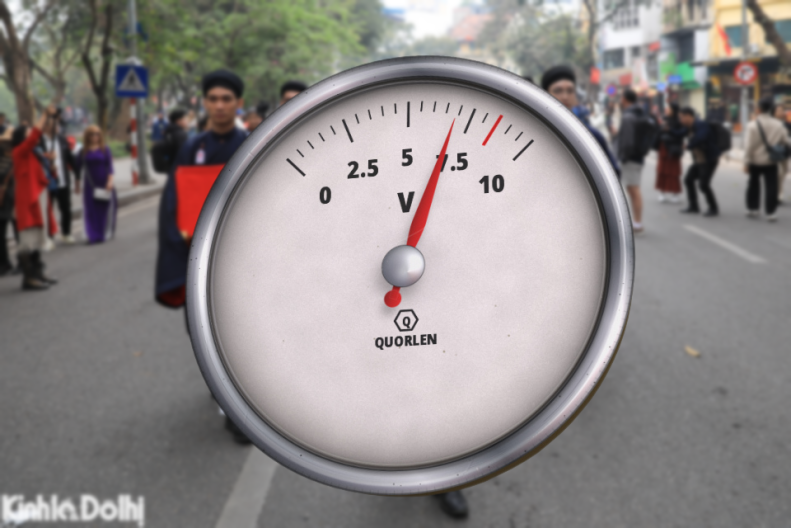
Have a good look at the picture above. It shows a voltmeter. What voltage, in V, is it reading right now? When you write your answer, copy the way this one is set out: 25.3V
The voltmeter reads 7V
